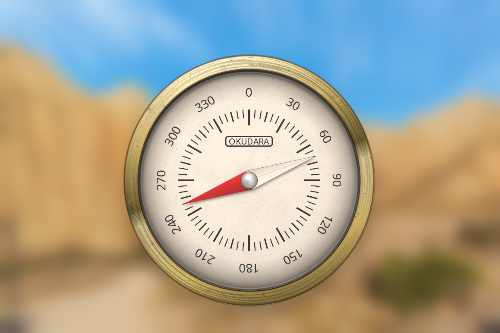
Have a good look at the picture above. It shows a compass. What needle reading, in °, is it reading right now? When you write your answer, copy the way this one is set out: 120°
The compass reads 250°
